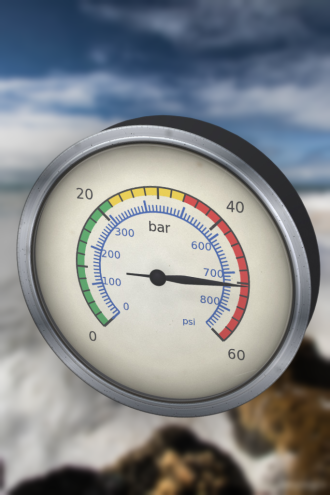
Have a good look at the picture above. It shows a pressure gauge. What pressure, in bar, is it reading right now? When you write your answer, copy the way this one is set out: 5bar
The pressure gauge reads 50bar
